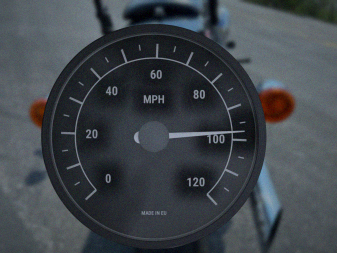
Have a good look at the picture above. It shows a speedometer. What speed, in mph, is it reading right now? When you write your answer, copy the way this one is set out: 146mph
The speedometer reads 97.5mph
